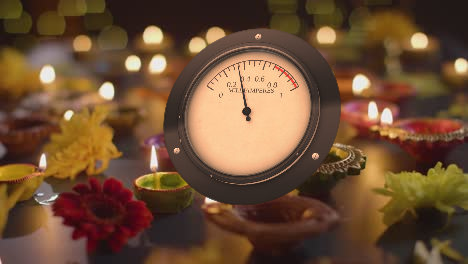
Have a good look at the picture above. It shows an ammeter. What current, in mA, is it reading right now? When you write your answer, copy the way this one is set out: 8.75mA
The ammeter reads 0.35mA
